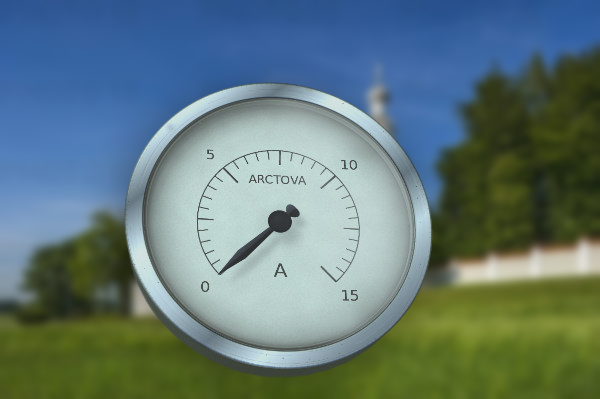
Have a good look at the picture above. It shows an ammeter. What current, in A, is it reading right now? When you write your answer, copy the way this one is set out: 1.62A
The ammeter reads 0A
